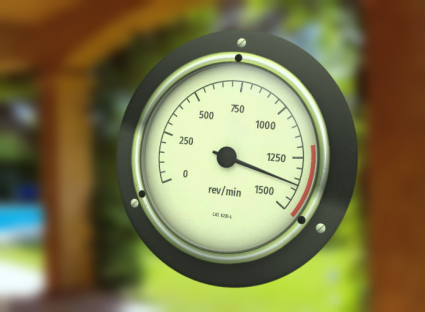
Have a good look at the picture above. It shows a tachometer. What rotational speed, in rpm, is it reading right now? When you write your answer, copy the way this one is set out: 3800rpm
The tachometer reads 1375rpm
